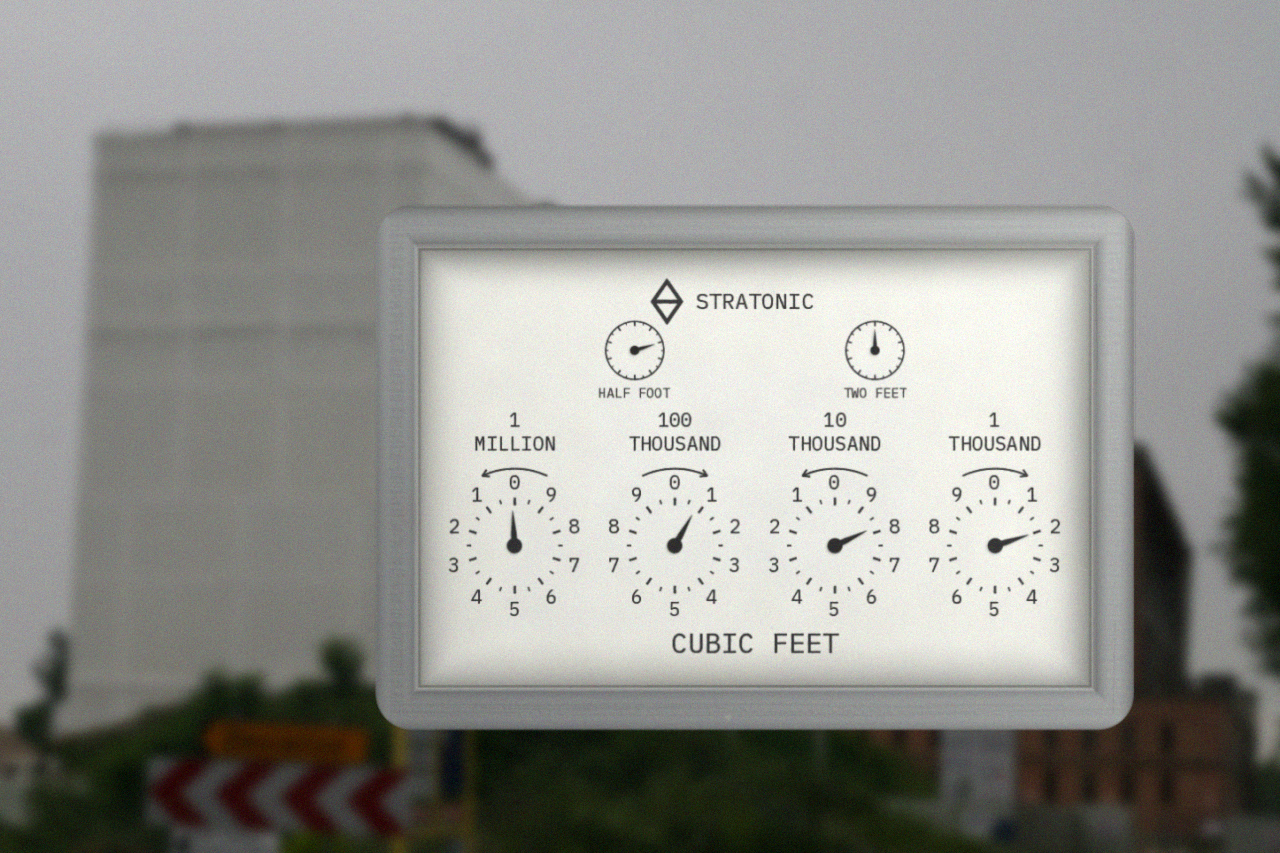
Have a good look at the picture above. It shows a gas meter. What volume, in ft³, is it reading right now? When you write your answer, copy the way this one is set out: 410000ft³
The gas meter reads 8200ft³
